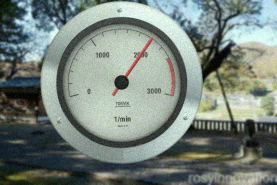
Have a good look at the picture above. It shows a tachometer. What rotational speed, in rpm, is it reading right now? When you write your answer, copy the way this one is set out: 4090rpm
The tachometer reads 2000rpm
